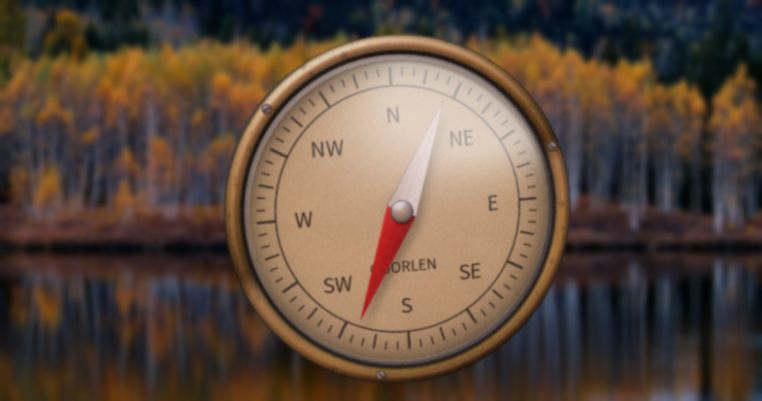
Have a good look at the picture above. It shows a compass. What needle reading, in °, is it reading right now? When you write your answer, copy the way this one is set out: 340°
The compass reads 205°
